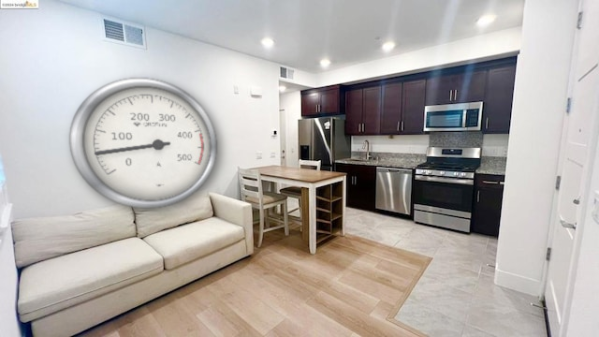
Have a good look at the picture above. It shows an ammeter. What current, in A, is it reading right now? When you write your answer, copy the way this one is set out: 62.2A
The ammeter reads 50A
